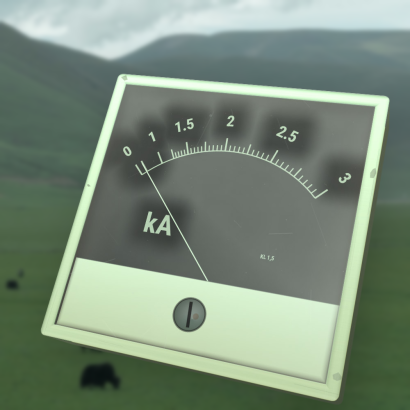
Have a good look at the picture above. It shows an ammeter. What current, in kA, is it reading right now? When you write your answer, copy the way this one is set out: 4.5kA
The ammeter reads 0.5kA
